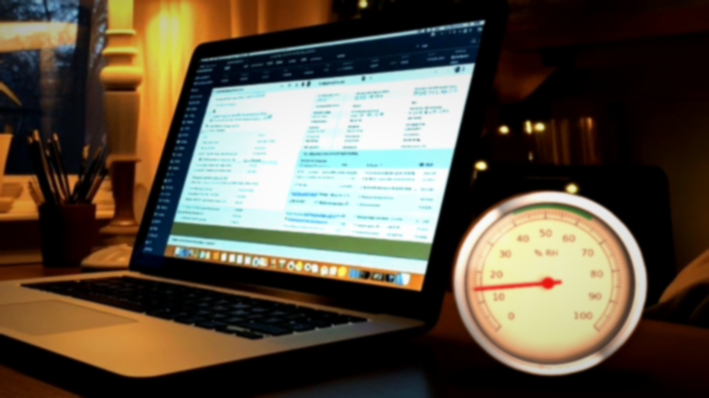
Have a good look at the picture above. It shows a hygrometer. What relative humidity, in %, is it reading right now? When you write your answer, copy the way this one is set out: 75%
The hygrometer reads 15%
